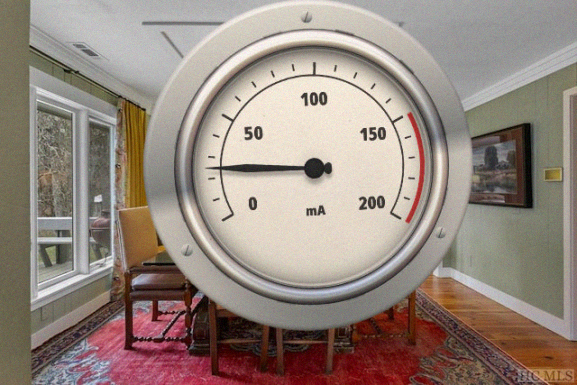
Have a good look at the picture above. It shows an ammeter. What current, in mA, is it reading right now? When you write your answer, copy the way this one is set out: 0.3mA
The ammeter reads 25mA
